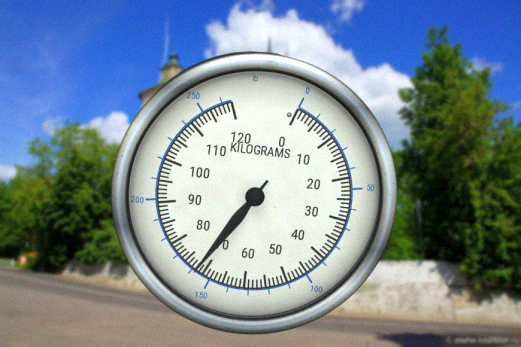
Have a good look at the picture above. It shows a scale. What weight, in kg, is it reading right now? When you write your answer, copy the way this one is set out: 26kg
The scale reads 72kg
